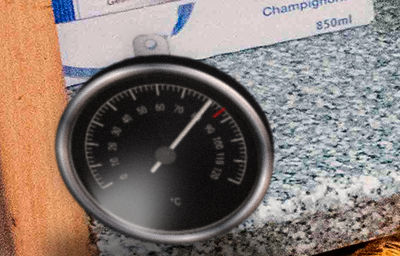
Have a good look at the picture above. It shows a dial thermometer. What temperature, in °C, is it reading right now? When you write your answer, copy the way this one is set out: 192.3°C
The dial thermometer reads 80°C
